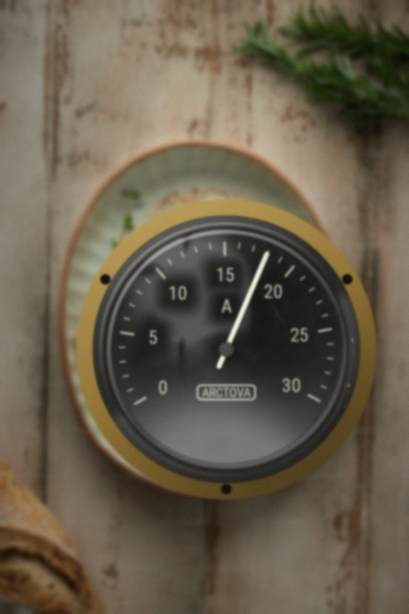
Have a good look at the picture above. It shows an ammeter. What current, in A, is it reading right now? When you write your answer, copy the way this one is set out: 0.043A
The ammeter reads 18A
